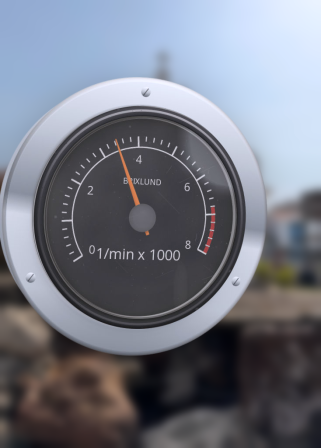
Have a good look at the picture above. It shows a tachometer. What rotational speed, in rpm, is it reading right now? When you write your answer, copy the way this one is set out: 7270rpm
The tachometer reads 3400rpm
